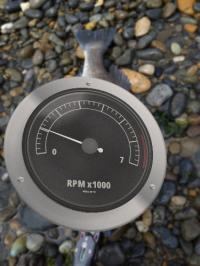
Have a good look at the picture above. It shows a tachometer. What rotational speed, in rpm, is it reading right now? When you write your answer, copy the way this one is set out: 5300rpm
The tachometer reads 1000rpm
